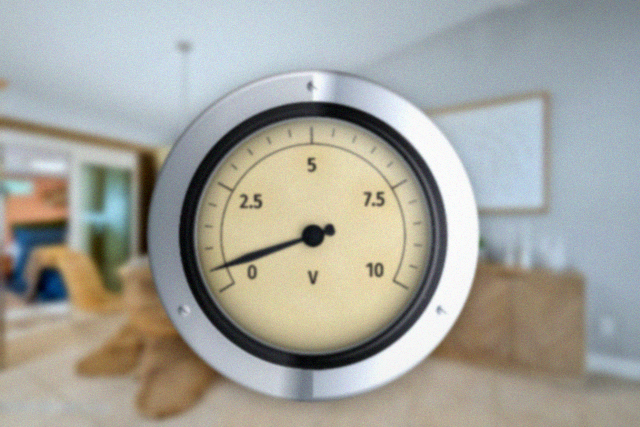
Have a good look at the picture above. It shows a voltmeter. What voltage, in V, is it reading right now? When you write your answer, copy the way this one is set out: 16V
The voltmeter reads 0.5V
